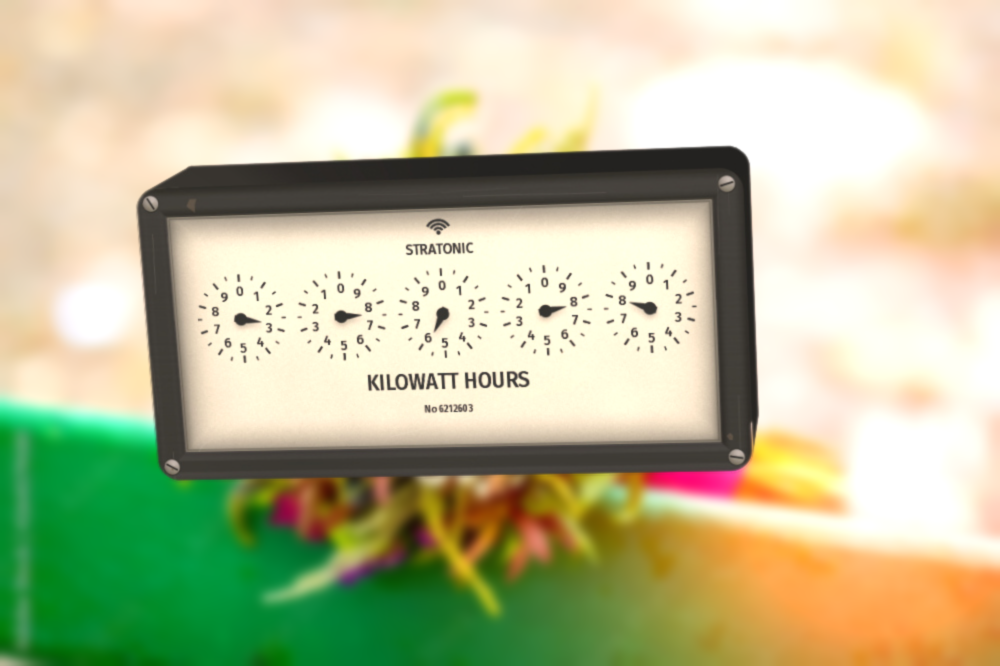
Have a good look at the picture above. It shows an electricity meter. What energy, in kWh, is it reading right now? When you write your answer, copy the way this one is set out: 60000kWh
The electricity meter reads 27578kWh
